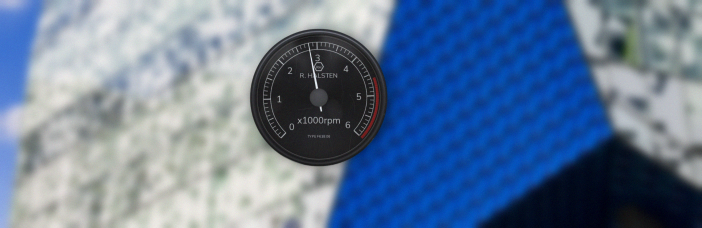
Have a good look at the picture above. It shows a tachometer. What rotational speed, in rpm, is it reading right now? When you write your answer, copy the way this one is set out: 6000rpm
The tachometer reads 2800rpm
